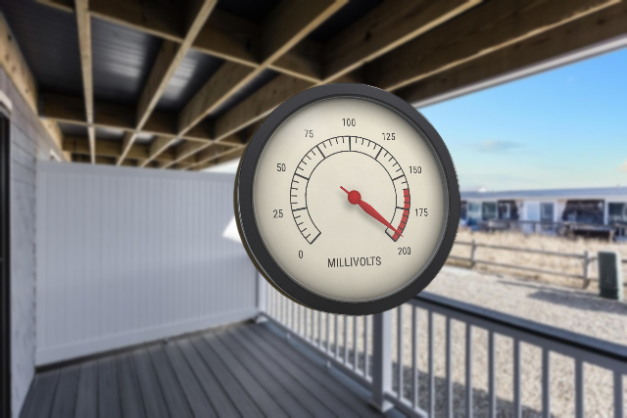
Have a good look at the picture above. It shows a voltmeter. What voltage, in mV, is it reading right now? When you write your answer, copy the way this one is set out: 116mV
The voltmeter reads 195mV
